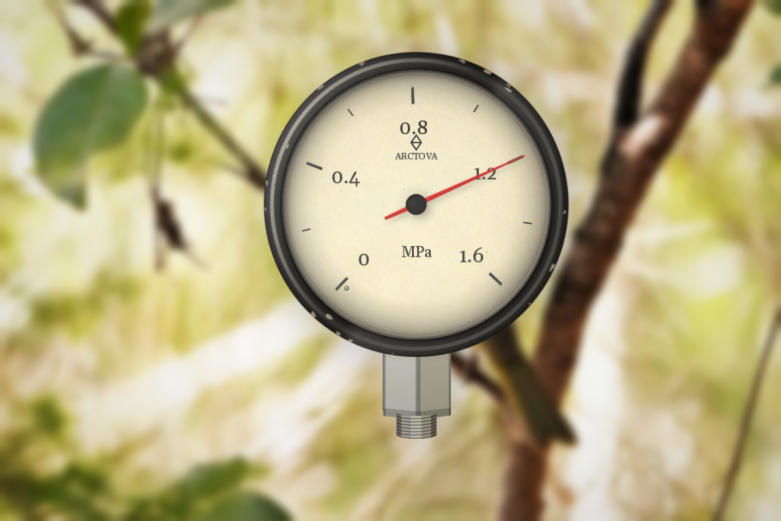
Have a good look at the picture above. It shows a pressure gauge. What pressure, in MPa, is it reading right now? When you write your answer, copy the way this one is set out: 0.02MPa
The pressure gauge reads 1.2MPa
